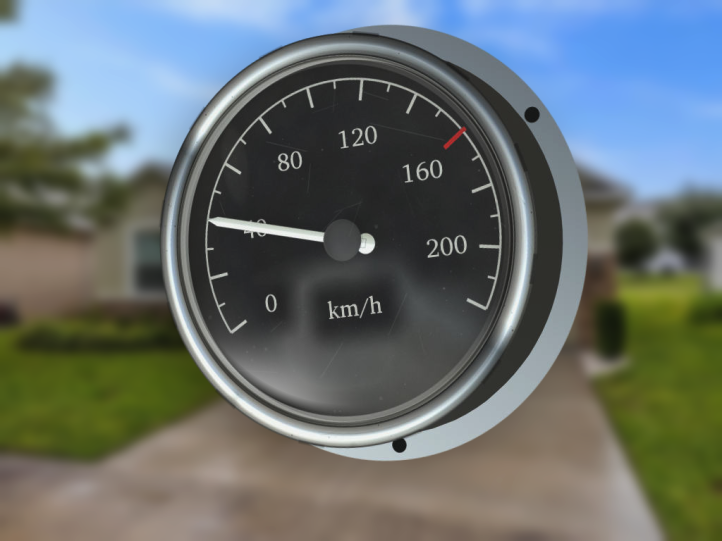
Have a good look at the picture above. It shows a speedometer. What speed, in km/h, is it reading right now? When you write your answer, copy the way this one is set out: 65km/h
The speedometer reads 40km/h
